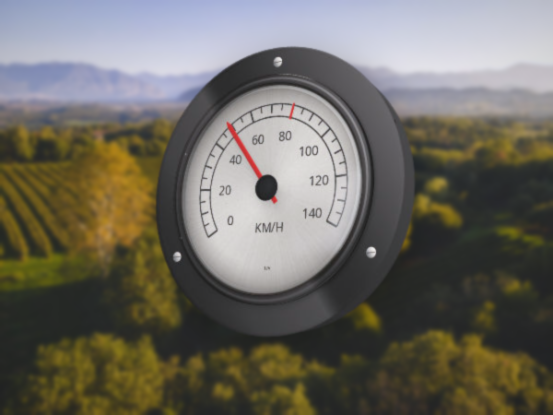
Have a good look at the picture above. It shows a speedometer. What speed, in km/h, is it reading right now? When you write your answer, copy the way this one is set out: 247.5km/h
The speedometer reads 50km/h
